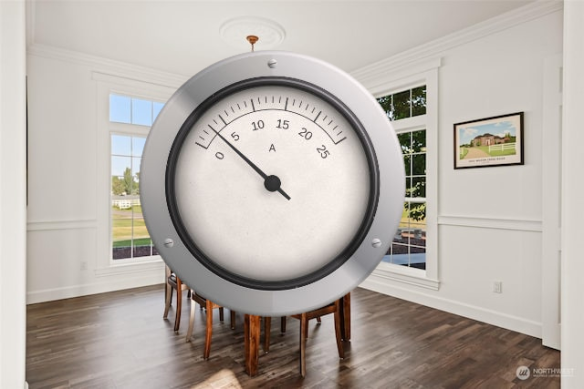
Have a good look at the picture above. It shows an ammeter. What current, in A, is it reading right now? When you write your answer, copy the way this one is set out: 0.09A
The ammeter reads 3A
